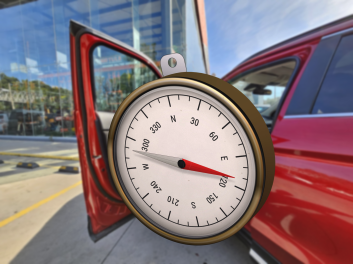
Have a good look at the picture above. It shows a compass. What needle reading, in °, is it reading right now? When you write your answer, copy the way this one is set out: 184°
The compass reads 110°
